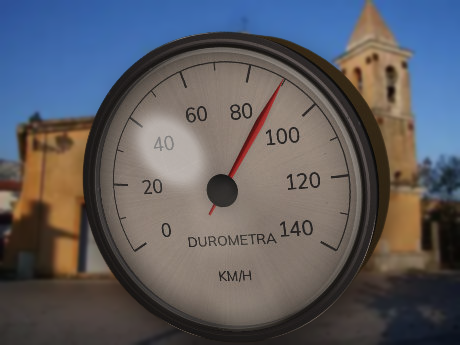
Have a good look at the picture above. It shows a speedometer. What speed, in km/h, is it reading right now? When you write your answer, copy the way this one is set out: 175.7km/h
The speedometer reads 90km/h
